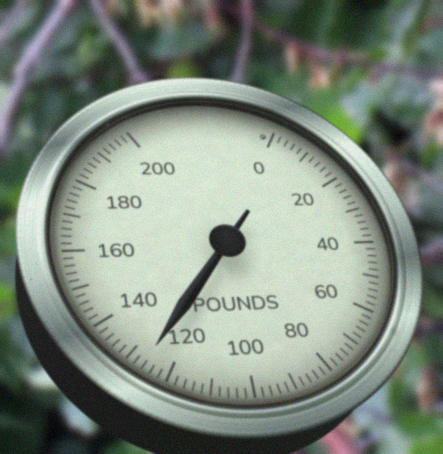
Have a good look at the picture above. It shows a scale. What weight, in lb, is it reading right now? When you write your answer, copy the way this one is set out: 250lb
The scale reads 126lb
